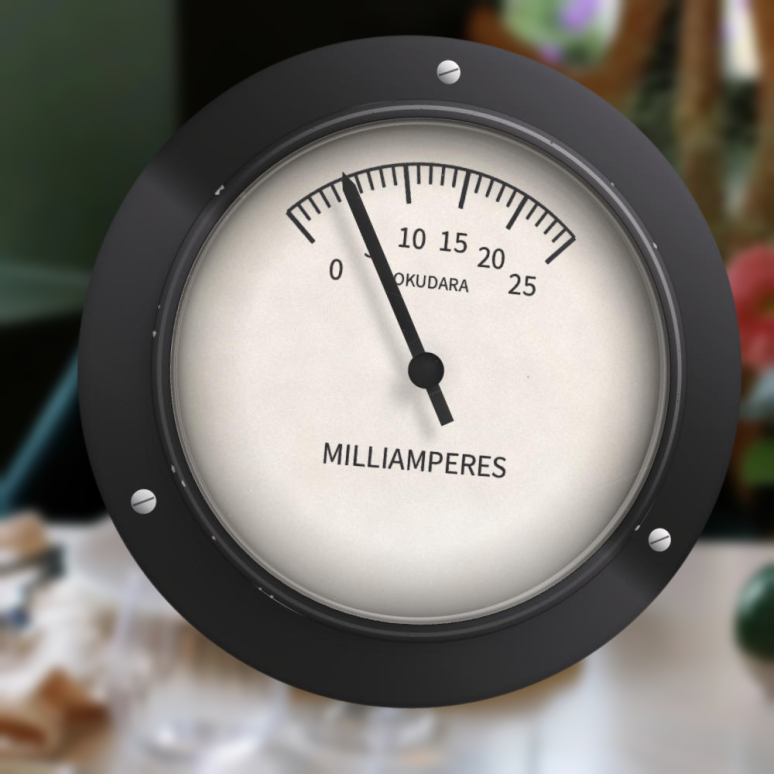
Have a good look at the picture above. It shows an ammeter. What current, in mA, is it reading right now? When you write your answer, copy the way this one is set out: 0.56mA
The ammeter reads 5mA
